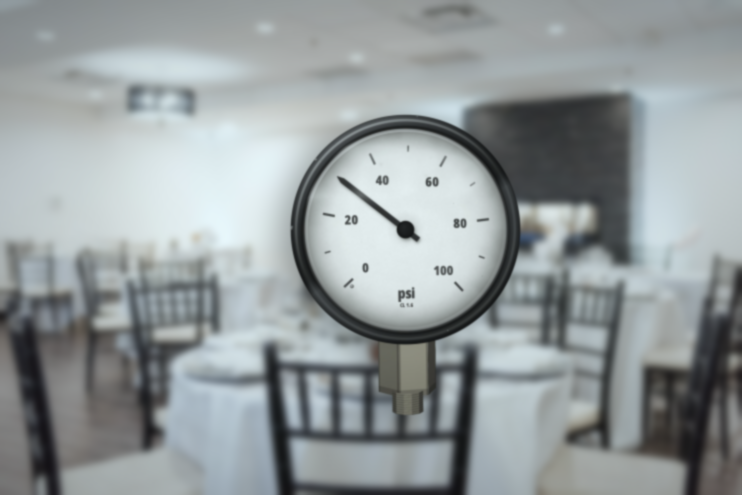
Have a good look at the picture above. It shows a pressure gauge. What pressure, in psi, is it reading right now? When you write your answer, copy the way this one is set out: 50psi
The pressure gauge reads 30psi
